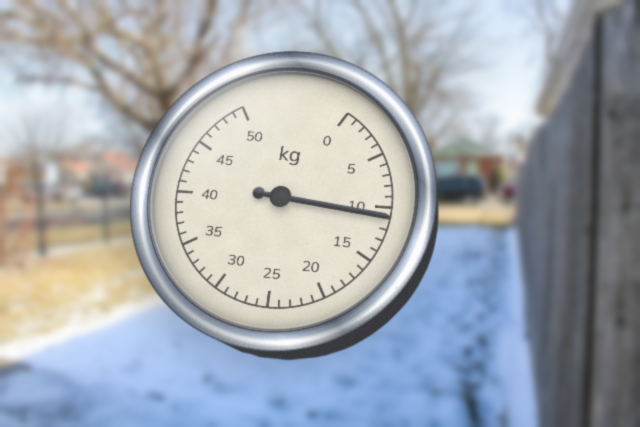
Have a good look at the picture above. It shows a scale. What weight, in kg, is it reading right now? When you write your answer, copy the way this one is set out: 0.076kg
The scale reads 11kg
